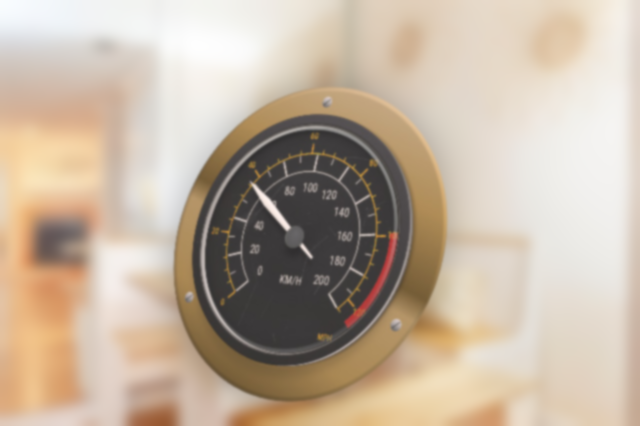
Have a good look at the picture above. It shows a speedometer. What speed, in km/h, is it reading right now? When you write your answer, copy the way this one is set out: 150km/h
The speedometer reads 60km/h
